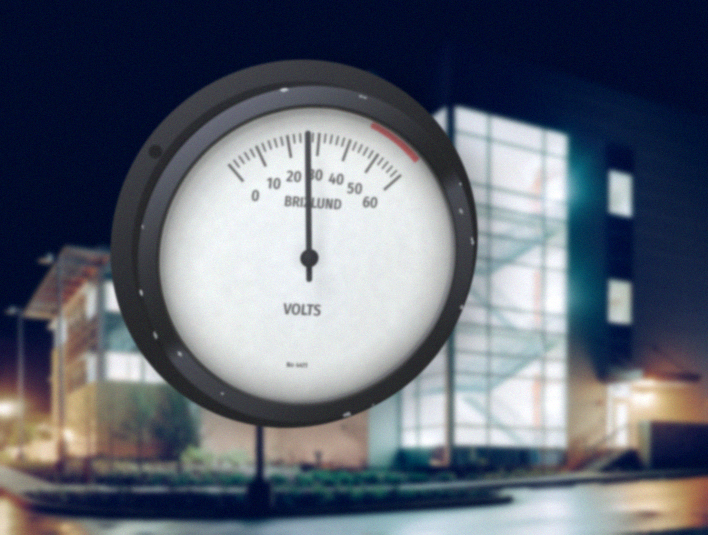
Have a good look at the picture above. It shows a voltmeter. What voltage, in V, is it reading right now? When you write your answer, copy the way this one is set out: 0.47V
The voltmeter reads 26V
